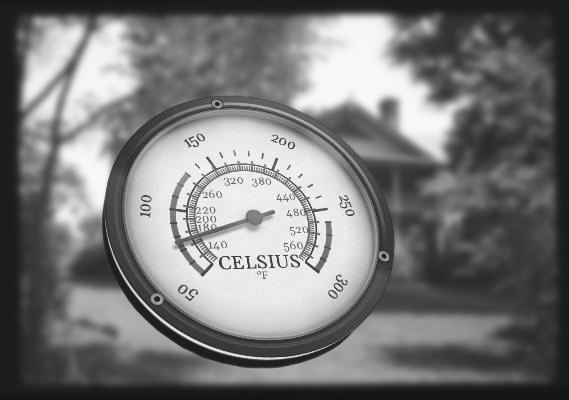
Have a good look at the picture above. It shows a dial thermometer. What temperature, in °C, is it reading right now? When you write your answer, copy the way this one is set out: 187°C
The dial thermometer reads 75°C
